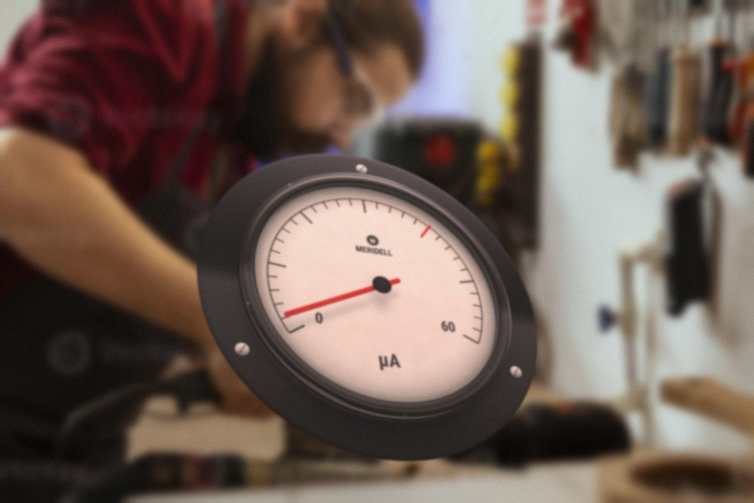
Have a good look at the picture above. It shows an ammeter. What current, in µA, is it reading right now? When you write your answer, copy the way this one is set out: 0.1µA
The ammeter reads 2µA
